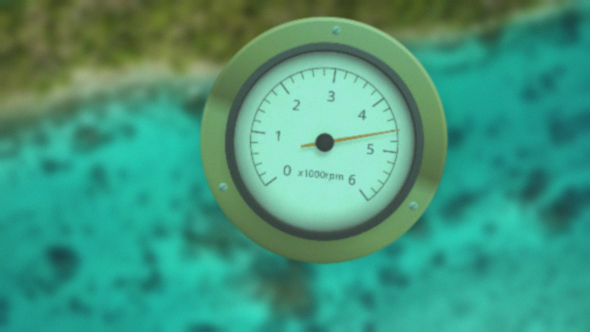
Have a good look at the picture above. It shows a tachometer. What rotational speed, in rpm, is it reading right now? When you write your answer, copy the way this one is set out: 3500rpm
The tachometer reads 4600rpm
